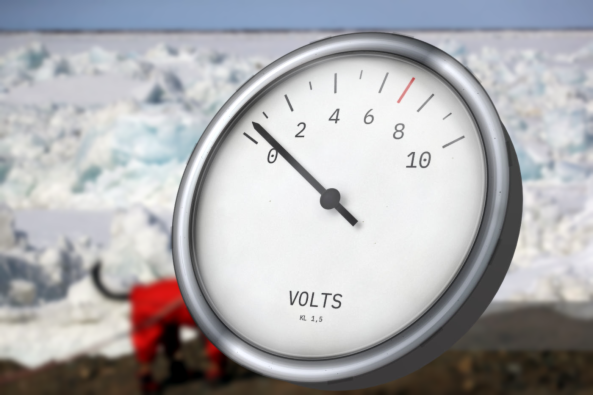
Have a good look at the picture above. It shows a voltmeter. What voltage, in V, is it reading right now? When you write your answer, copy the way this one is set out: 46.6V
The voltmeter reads 0.5V
